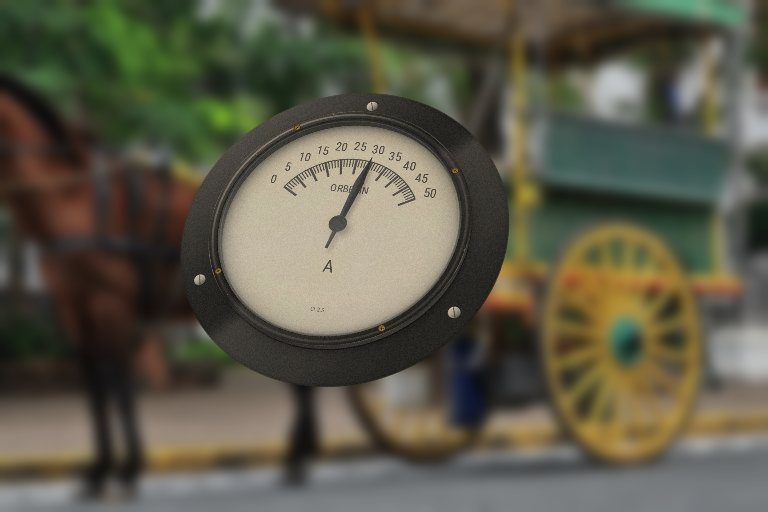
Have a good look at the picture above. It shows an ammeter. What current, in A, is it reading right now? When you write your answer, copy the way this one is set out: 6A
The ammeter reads 30A
